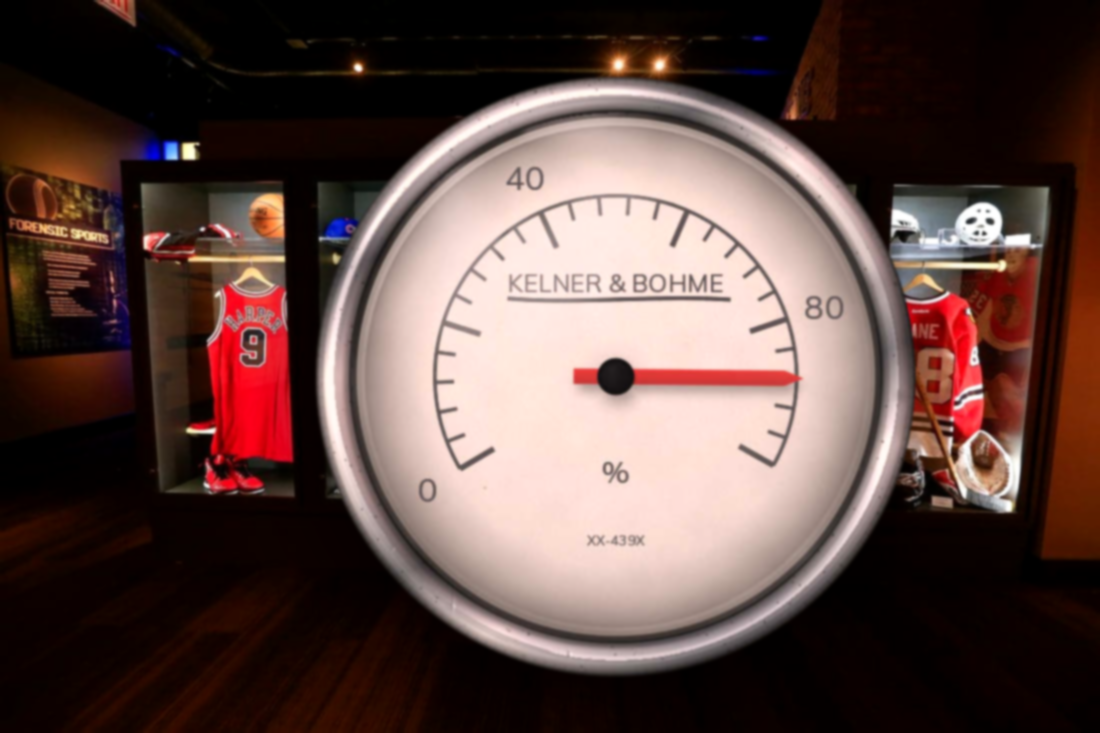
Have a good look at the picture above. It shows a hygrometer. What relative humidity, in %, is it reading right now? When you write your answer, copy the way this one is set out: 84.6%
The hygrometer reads 88%
